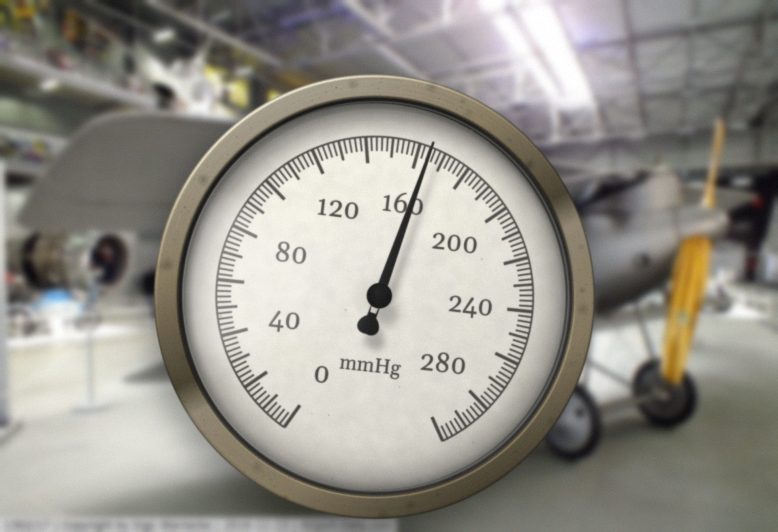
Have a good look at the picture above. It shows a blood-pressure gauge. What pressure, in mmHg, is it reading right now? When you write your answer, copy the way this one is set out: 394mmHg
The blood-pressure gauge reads 164mmHg
